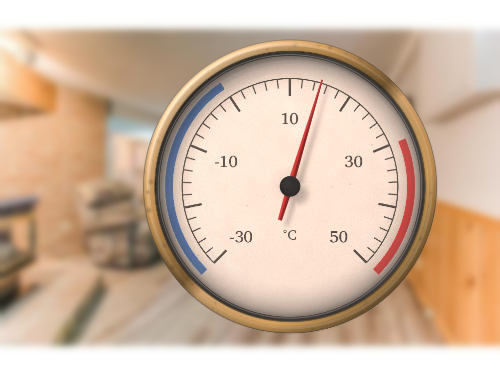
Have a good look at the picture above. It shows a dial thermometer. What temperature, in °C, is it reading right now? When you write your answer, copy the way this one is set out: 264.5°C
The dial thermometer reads 15°C
